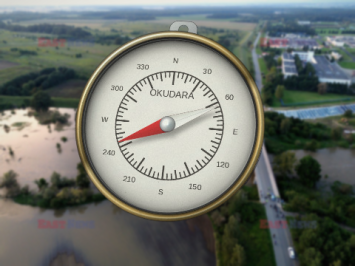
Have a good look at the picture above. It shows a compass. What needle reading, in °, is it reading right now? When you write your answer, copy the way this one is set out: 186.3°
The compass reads 245°
